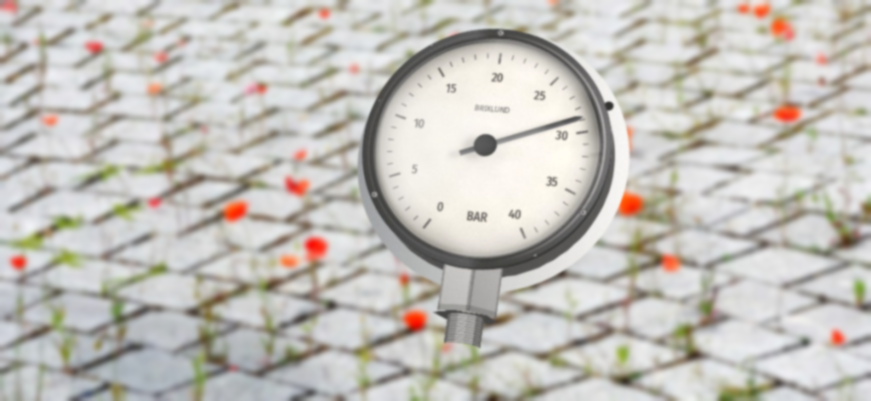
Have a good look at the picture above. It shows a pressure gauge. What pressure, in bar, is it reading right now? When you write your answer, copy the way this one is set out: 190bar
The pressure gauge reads 29bar
